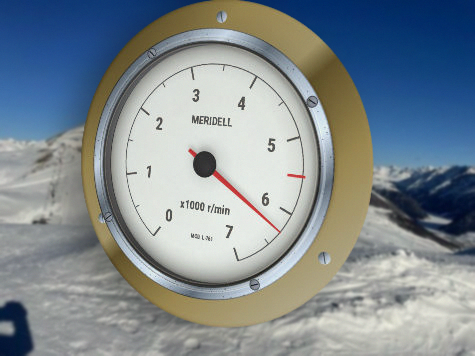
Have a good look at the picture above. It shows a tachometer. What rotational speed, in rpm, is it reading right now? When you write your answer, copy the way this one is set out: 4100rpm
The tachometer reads 6250rpm
